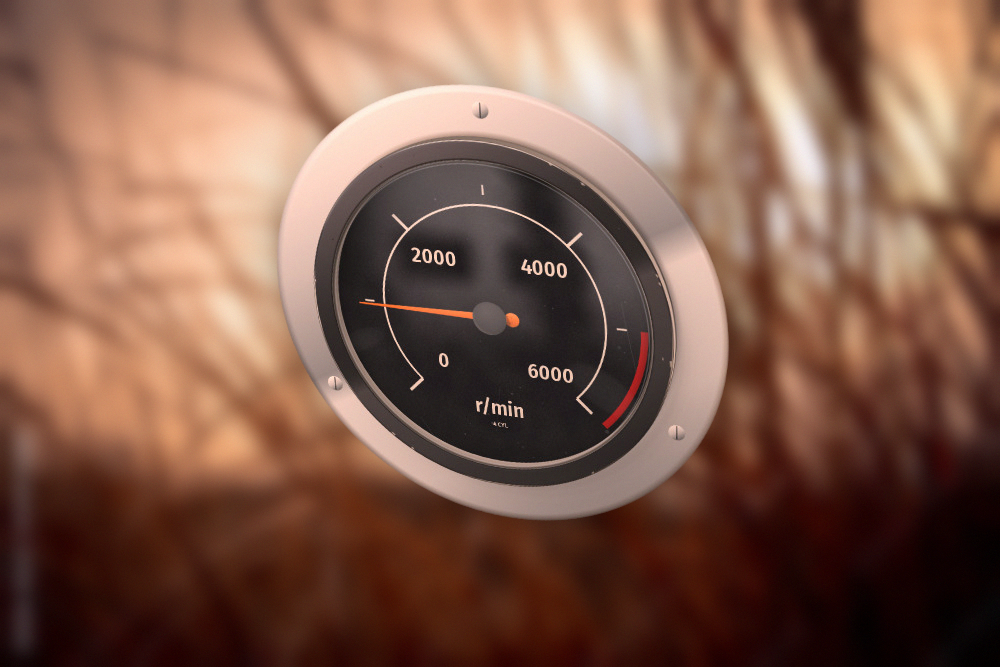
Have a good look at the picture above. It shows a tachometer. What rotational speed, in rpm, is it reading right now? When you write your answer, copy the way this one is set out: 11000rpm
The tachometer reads 1000rpm
